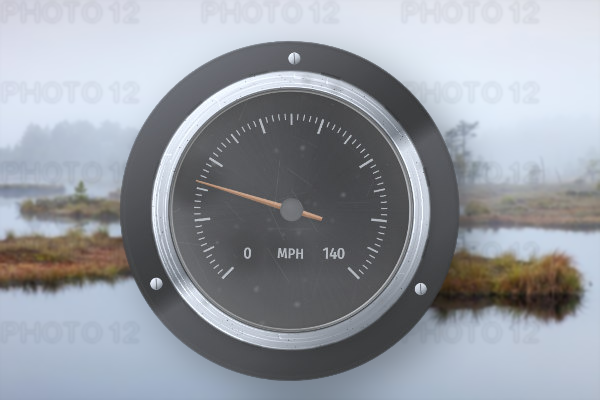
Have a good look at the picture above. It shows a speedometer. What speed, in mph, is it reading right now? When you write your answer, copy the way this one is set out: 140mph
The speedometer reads 32mph
